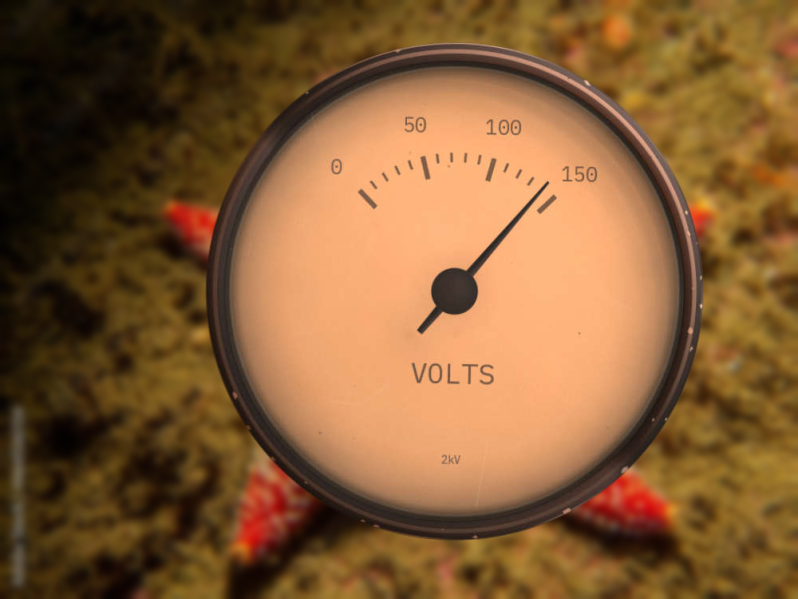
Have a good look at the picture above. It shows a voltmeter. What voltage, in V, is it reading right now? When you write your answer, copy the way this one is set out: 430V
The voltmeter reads 140V
